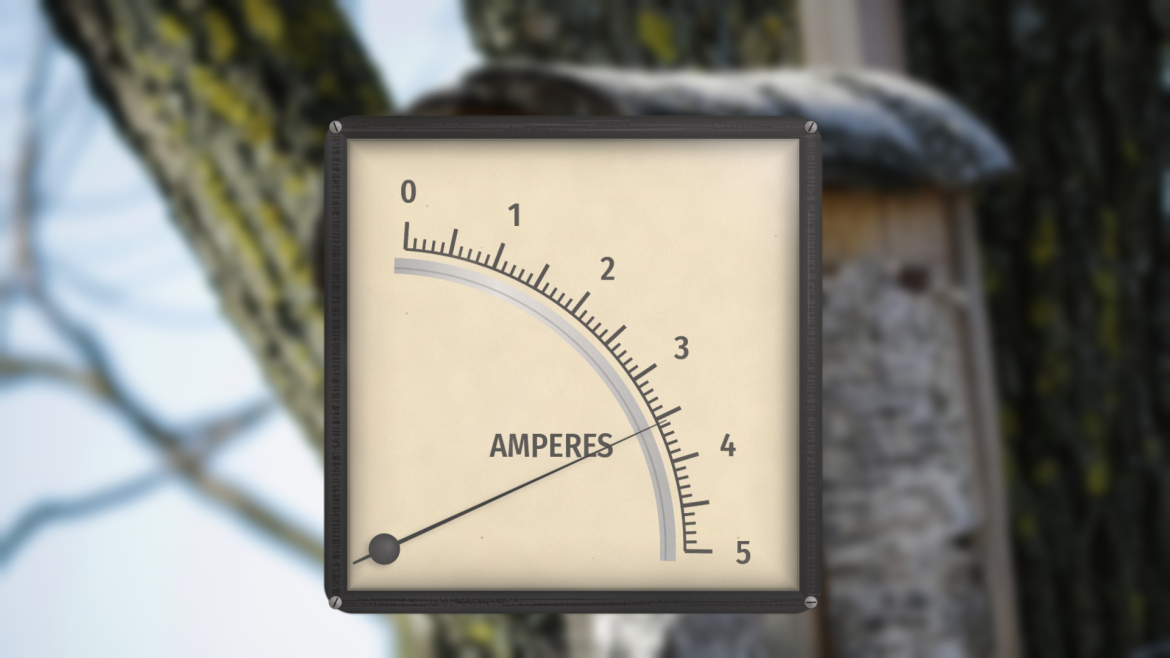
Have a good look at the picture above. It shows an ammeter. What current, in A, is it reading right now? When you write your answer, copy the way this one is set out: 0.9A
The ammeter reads 3.55A
